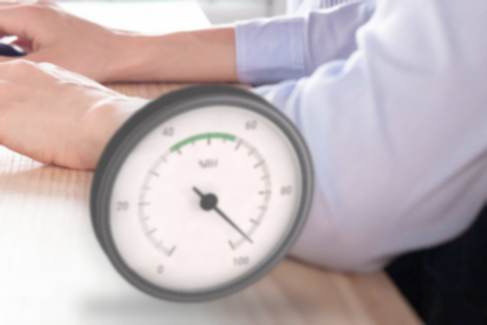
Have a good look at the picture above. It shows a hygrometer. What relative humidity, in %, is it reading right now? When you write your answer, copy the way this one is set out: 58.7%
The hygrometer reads 95%
